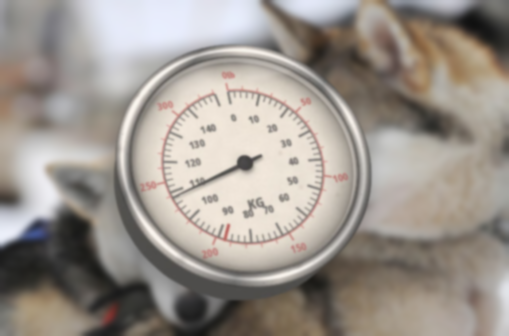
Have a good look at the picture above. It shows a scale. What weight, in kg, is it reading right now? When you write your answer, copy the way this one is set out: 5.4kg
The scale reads 108kg
